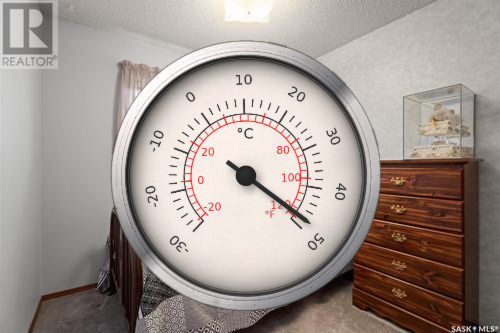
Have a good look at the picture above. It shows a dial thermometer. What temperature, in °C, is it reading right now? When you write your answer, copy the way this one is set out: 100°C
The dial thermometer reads 48°C
